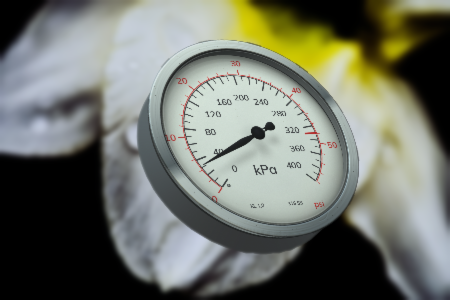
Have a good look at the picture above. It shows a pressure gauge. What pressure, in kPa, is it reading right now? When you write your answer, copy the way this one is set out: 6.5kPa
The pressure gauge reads 30kPa
